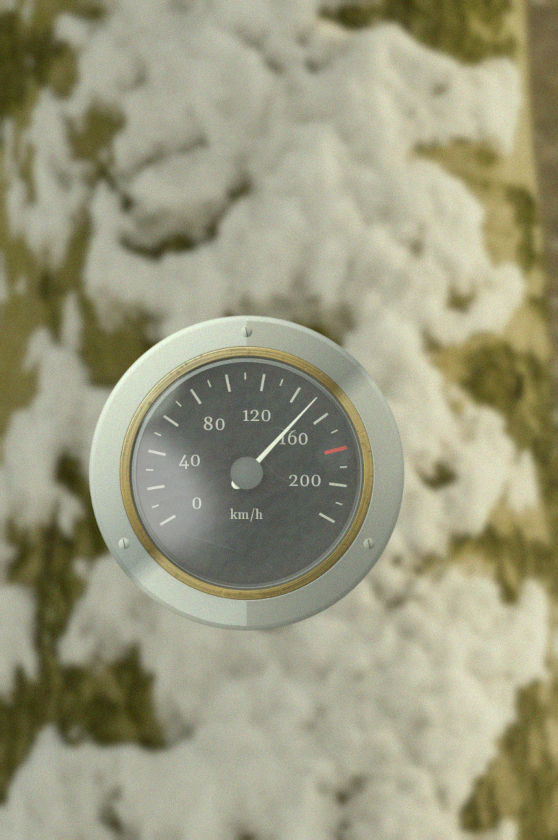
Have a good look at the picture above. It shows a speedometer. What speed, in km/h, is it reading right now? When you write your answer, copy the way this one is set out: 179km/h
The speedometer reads 150km/h
